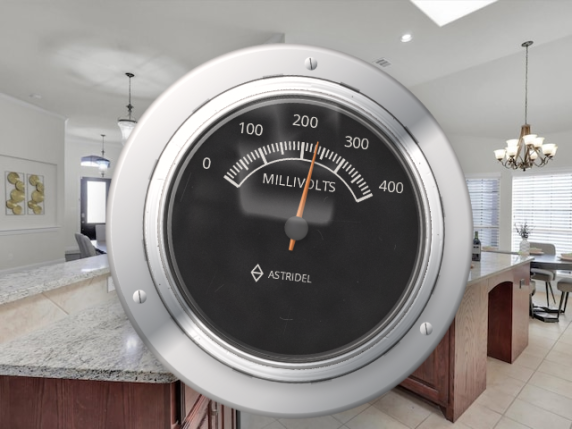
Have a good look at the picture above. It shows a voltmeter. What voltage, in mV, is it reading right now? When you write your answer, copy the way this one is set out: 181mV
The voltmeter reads 230mV
